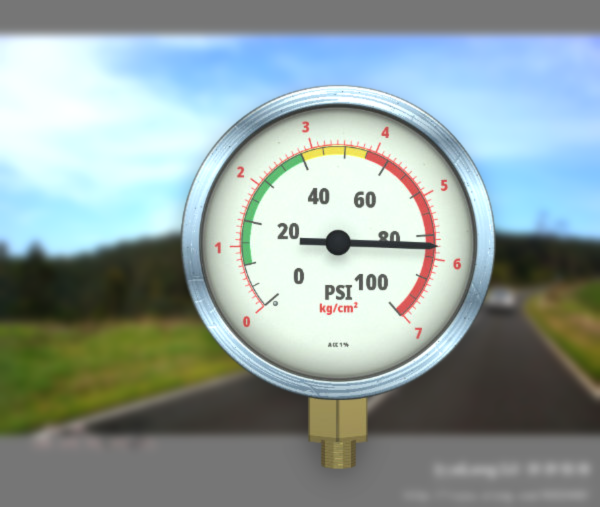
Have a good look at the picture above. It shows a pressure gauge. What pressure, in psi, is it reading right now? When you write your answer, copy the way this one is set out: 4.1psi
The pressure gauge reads 82.5psi
